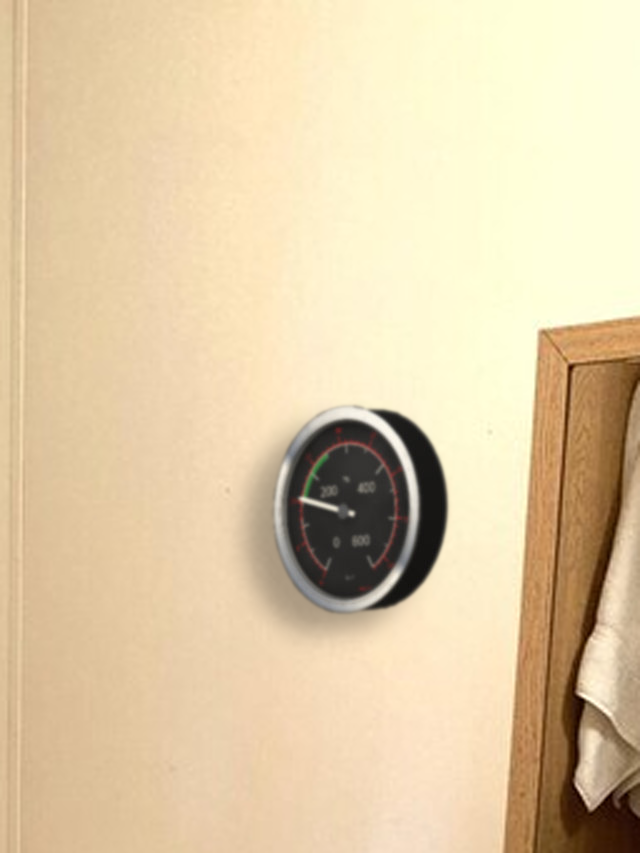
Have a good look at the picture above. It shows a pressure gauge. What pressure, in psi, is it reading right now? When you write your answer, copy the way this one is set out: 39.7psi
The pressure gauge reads 150psi
